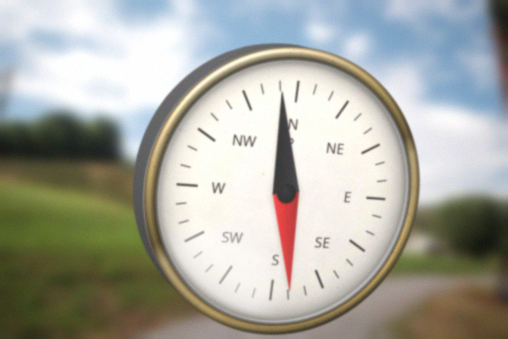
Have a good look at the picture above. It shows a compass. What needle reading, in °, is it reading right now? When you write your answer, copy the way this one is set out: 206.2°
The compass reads 170°
